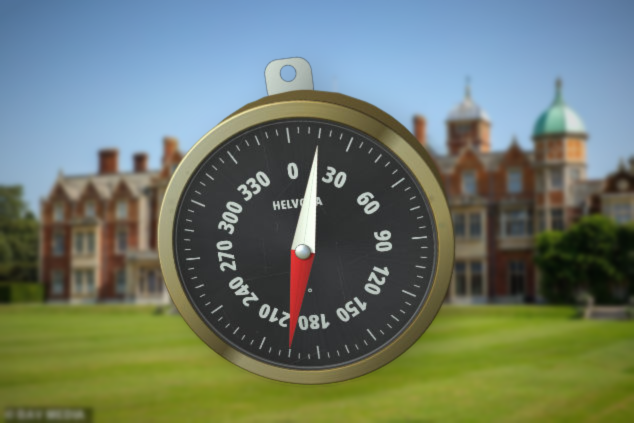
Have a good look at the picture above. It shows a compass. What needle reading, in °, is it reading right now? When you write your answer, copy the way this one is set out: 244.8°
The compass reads 195°
